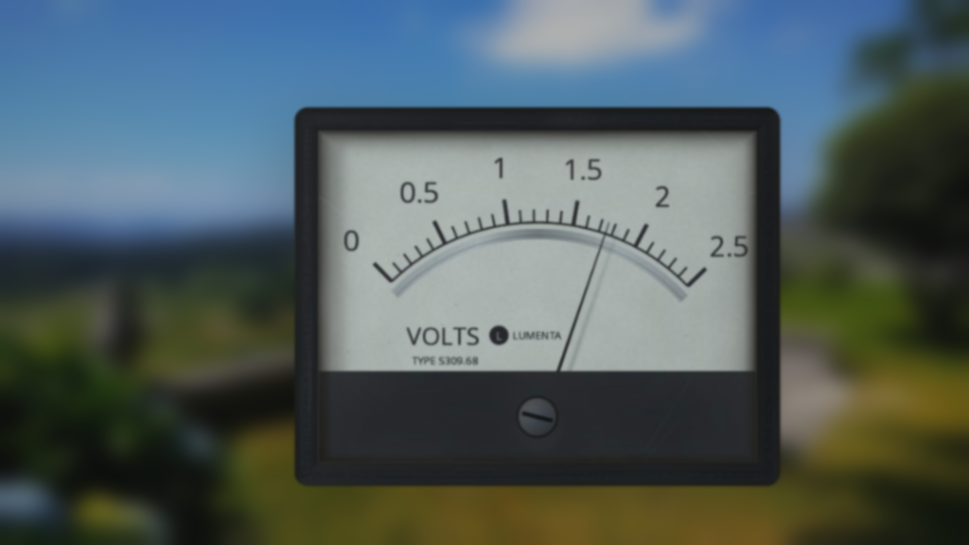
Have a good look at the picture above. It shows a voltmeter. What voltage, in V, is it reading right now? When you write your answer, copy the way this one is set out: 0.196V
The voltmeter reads 1.75V
